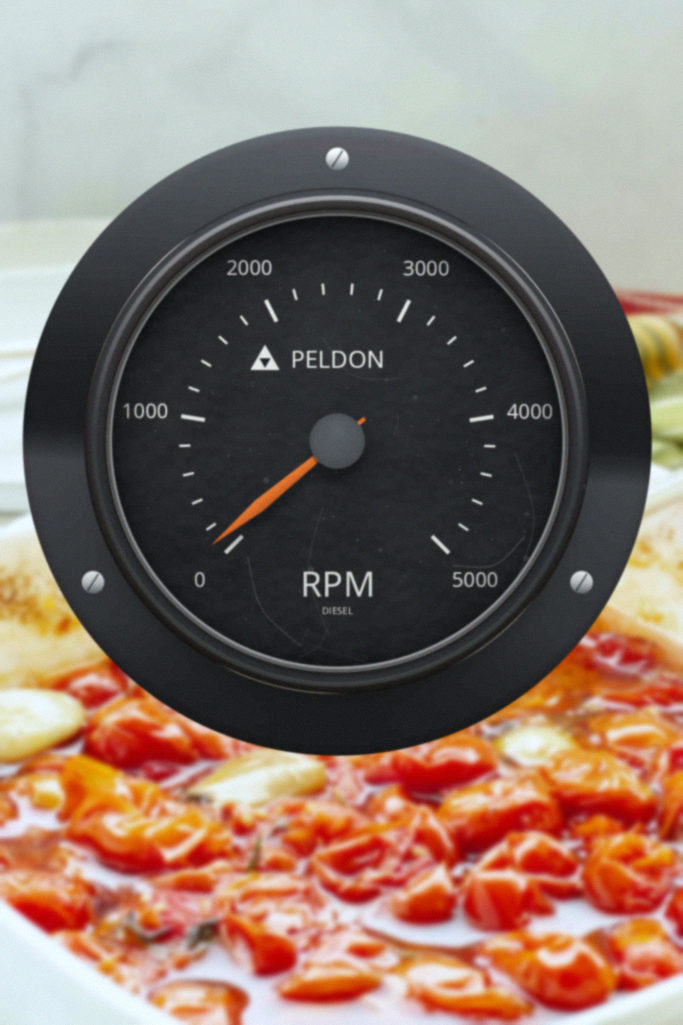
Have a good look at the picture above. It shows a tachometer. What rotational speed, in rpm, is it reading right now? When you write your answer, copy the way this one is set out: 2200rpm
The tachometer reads 100rpm
